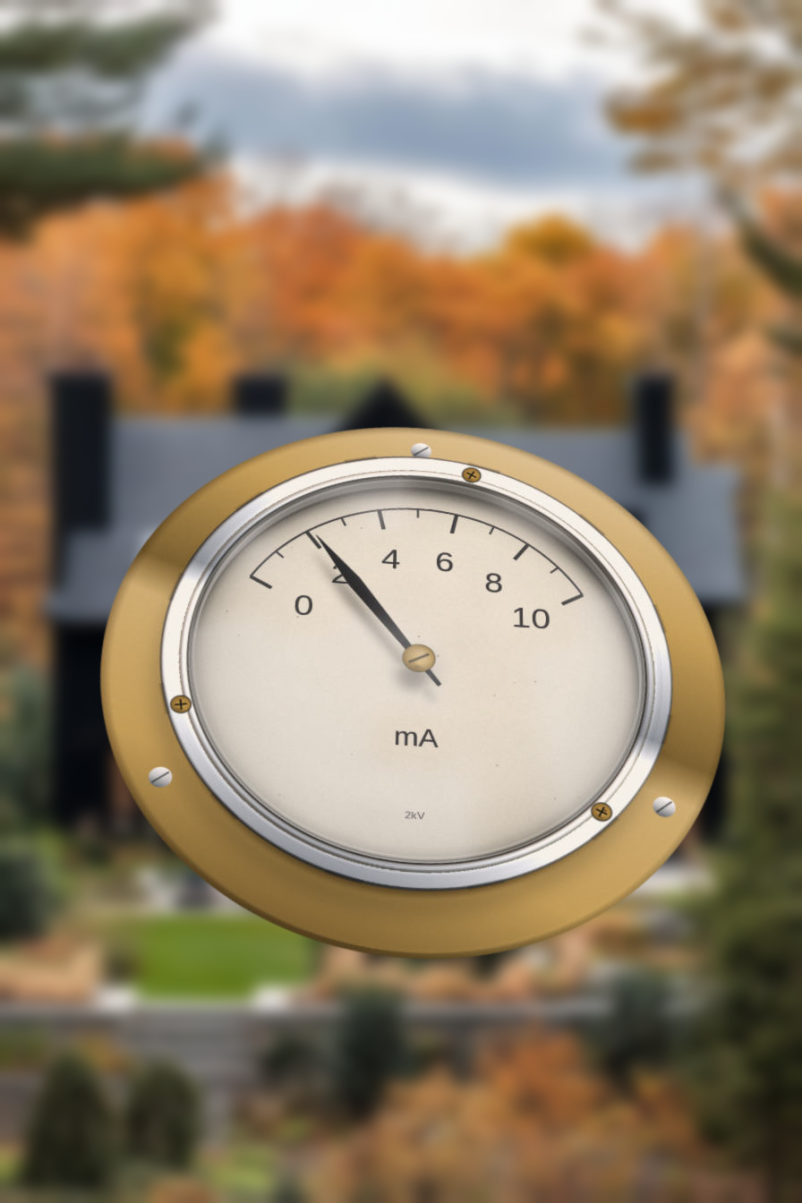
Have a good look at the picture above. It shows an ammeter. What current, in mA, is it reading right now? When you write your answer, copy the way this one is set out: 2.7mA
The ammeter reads 2mA
